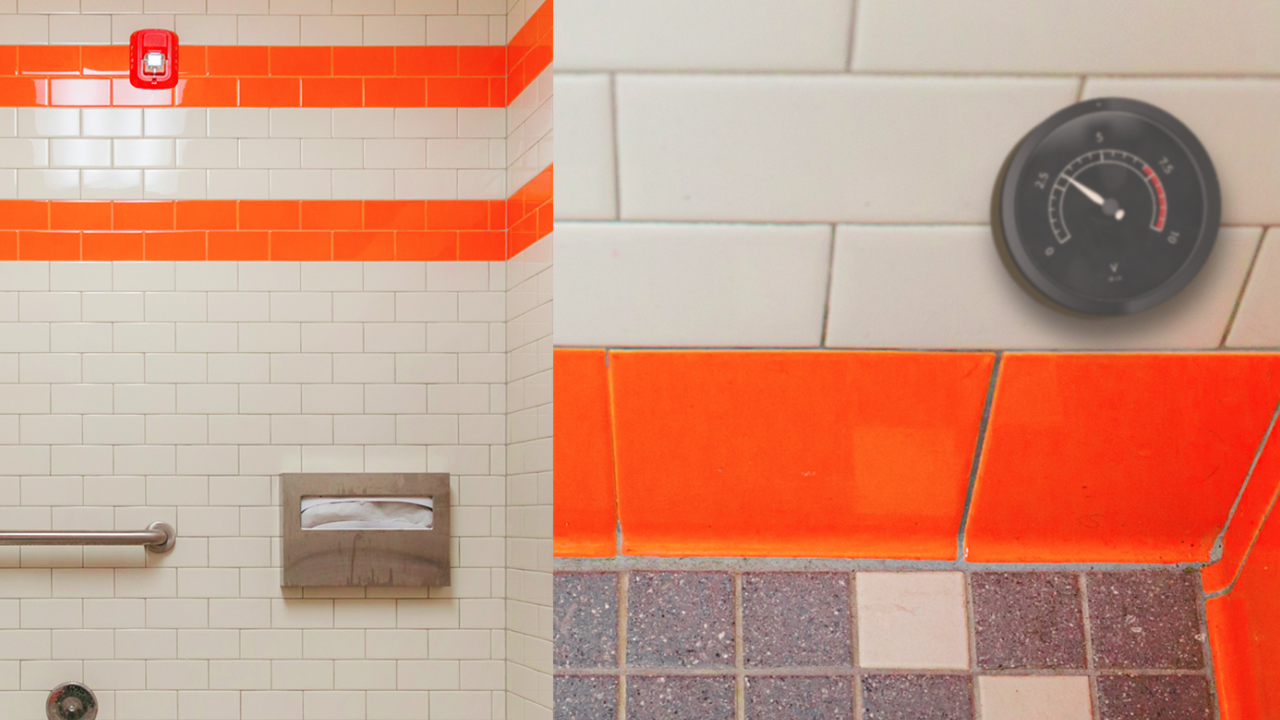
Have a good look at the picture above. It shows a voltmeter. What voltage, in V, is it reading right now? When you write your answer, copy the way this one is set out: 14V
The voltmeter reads 3V
